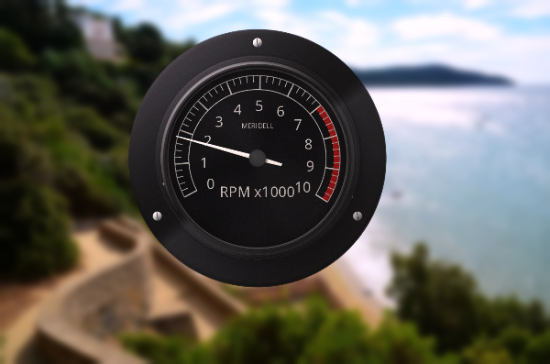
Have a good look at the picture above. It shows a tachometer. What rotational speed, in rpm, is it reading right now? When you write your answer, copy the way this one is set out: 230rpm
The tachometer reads 1800rpm
